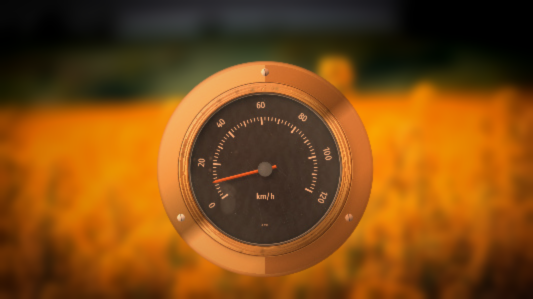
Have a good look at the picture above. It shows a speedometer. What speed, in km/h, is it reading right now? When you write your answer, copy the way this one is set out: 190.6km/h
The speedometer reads 10km/h
